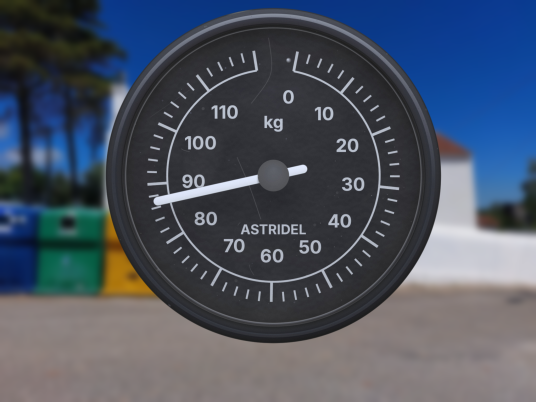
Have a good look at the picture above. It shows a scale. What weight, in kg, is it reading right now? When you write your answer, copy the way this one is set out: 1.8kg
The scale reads 87kg
